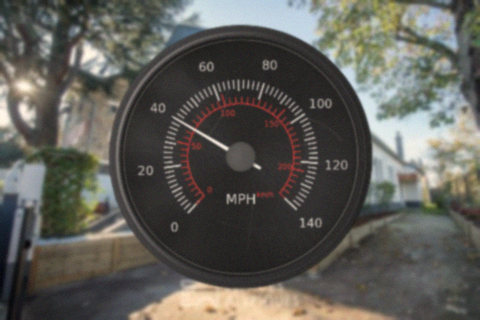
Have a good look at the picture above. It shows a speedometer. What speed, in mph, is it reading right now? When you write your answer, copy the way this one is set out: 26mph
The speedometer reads 40mph
